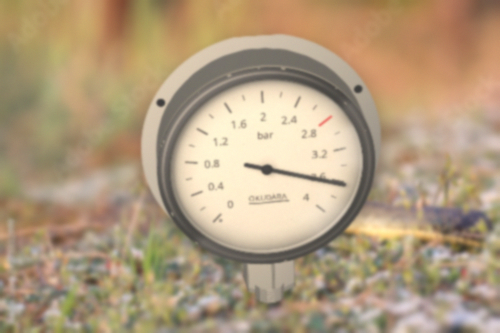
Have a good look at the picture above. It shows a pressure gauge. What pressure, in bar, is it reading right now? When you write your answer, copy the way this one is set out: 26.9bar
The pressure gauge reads 3.6bar
